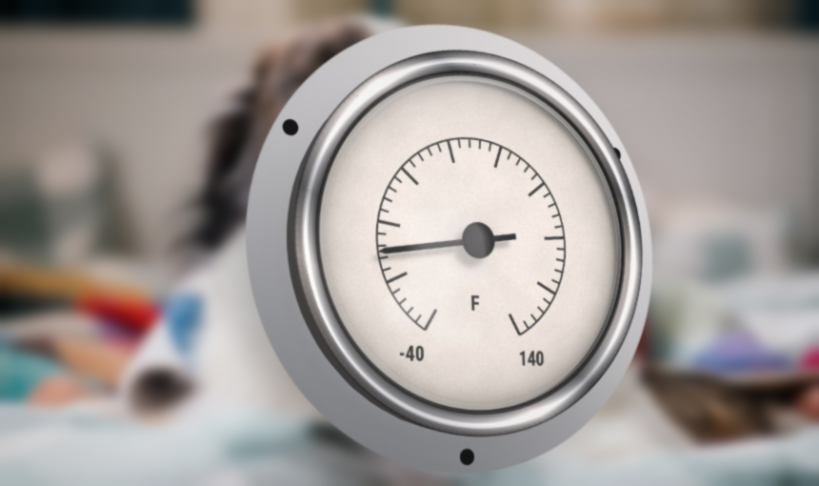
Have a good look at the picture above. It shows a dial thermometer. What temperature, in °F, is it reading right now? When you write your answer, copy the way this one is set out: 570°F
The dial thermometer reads -10°F
